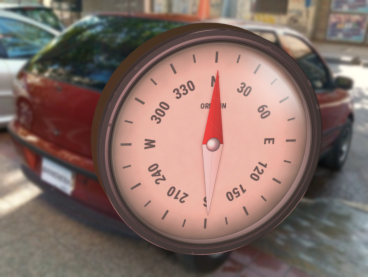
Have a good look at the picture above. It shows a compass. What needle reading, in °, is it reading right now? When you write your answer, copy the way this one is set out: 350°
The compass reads 0°
